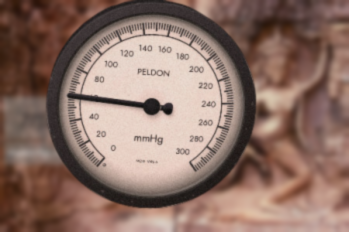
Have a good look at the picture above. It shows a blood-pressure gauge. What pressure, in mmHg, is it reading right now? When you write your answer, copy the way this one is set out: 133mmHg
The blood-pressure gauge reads 60mmHg
